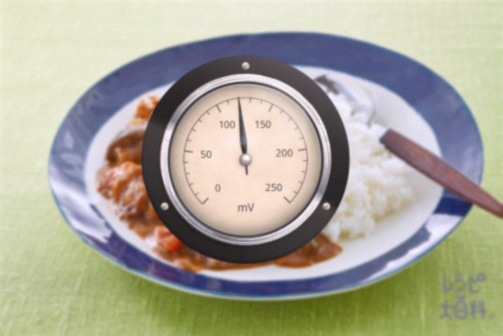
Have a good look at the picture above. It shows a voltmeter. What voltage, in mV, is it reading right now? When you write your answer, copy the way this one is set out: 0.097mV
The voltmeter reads 120mV
